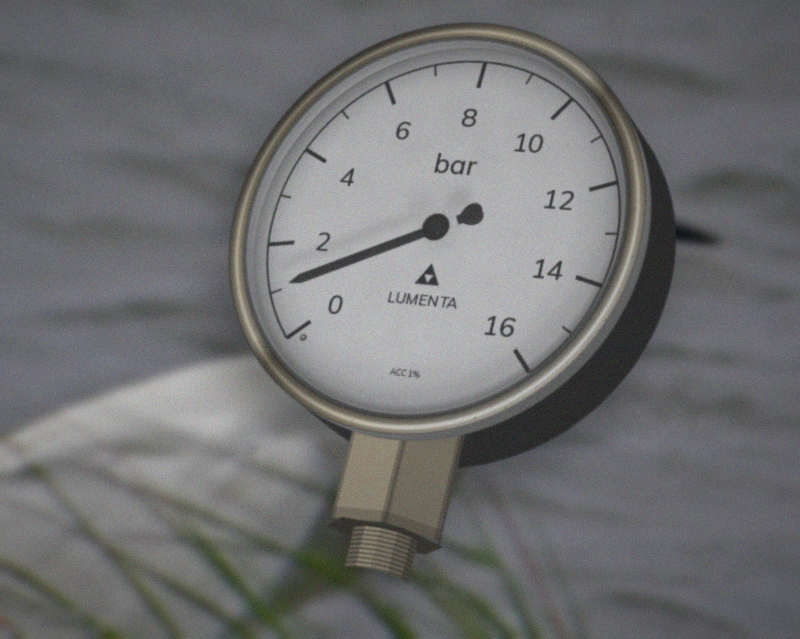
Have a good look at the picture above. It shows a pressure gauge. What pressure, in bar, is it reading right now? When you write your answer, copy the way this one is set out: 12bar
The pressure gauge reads 1bar
